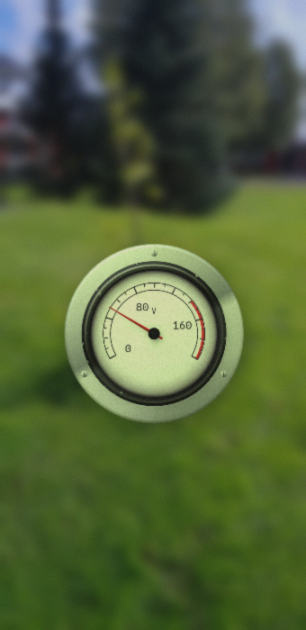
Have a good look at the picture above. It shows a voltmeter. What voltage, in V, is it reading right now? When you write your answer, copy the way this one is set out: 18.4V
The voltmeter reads 50V
